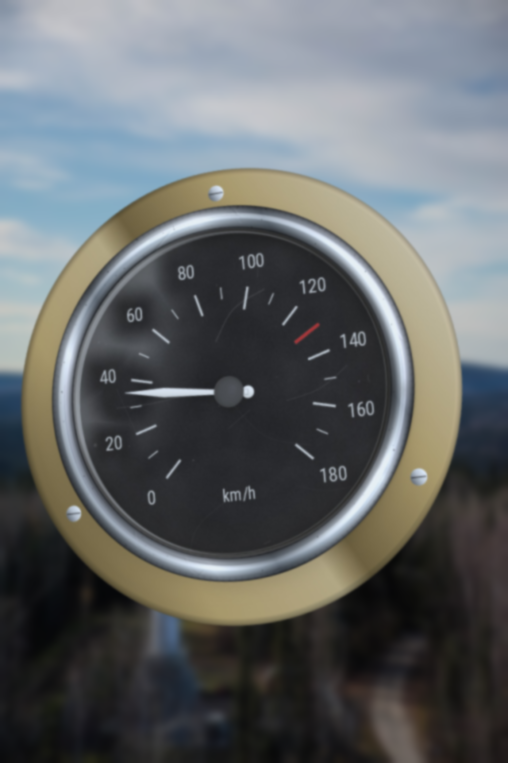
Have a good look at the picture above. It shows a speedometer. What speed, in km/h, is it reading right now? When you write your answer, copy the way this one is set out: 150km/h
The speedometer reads 35km/h
